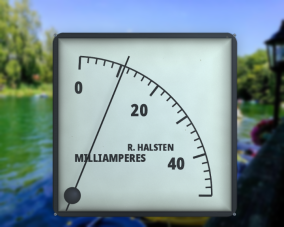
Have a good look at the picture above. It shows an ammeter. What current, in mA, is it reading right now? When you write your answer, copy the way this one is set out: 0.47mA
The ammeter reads 11mA
